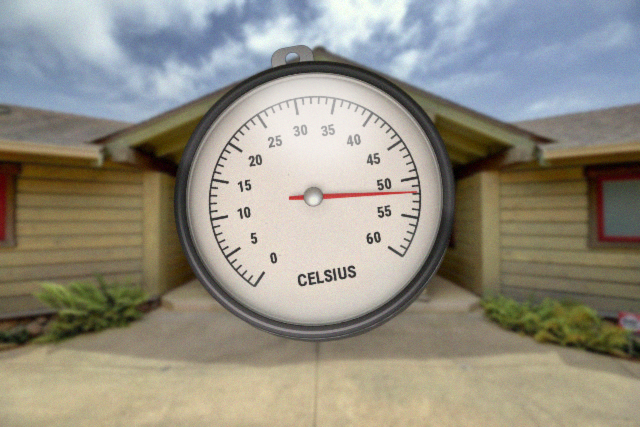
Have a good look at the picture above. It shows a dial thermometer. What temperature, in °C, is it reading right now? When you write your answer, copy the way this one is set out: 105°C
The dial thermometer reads 52°C
